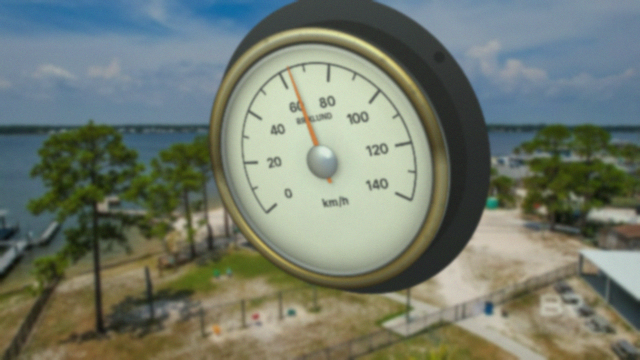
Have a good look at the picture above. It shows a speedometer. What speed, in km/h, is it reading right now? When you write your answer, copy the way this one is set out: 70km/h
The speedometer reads 65km/h
